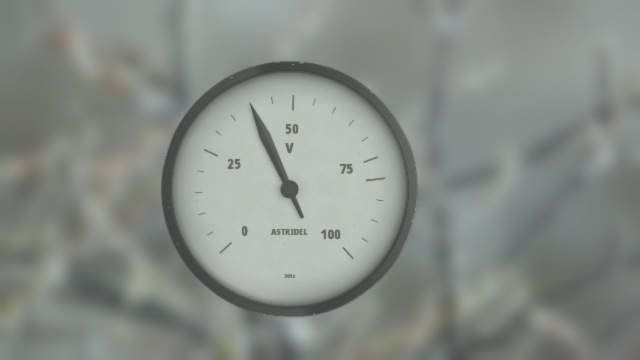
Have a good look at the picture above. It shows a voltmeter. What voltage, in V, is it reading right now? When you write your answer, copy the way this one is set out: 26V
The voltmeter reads 40V
